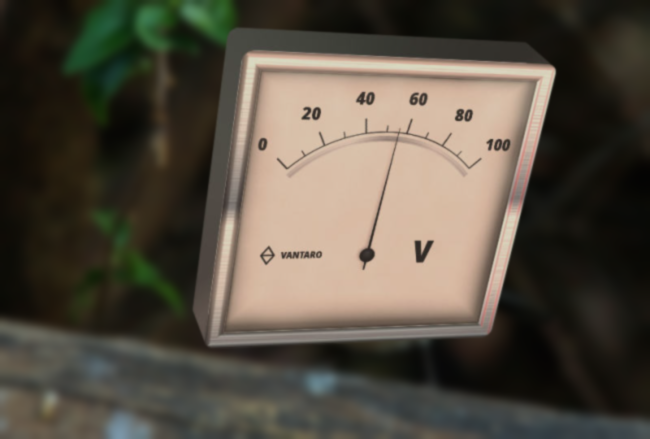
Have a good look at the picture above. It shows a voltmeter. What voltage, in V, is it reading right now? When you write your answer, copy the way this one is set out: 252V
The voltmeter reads 55V
